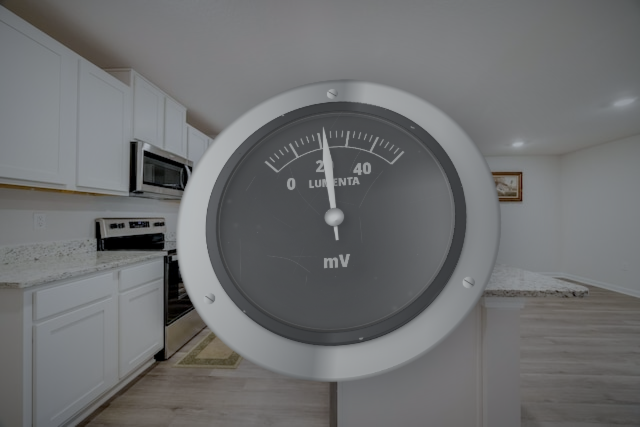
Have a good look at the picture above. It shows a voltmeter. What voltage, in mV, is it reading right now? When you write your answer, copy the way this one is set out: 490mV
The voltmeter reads 22mV
